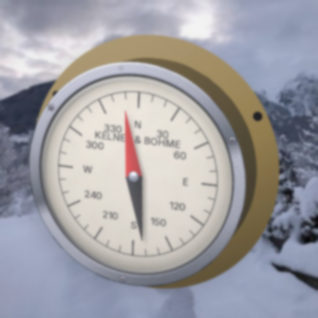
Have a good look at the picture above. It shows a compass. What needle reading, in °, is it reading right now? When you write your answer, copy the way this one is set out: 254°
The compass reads 350°
